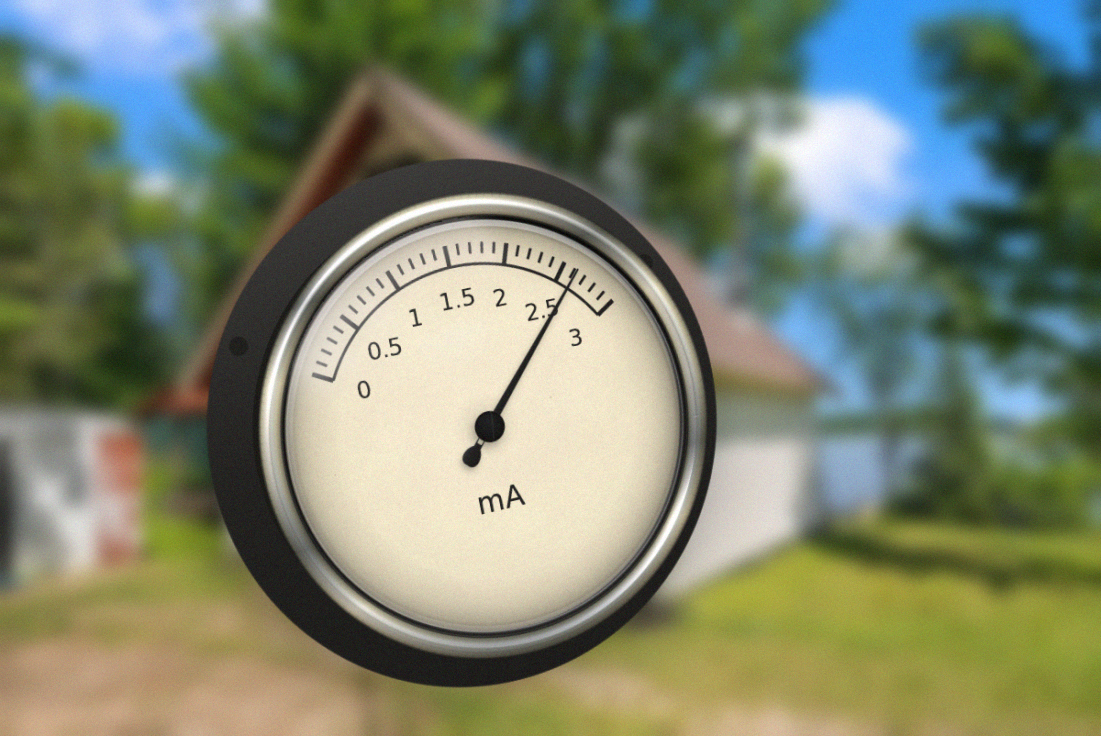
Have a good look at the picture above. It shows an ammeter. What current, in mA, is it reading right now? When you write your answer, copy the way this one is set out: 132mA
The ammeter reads 2.6mA
